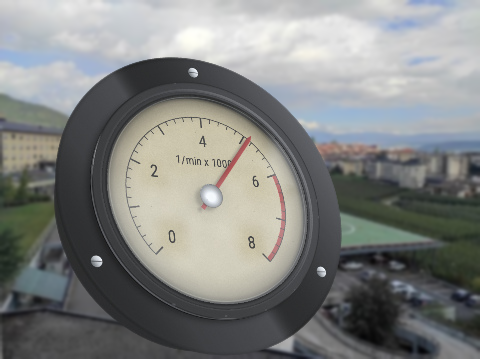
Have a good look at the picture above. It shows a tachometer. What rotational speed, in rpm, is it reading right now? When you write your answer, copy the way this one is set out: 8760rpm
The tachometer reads 5100rpm
